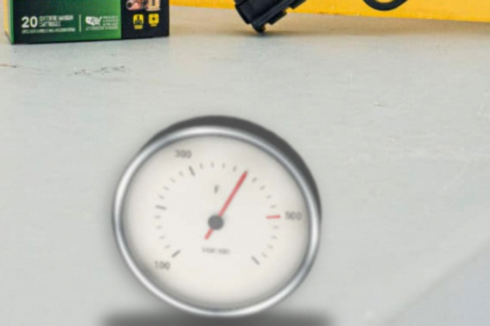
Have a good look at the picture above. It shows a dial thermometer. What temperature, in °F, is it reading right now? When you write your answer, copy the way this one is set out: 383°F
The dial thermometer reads 400°F
